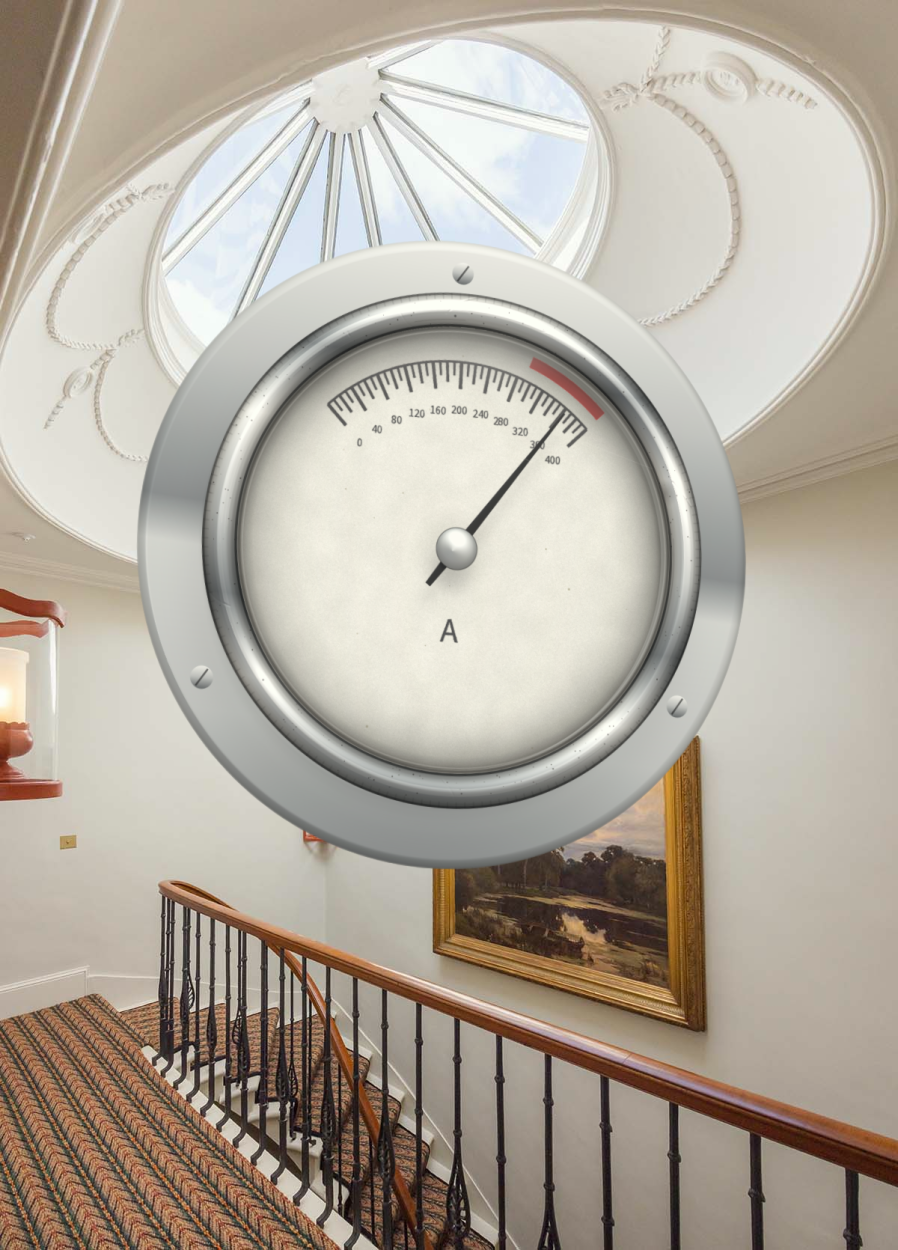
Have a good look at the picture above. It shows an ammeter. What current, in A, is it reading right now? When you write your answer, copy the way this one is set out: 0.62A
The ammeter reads 360A
